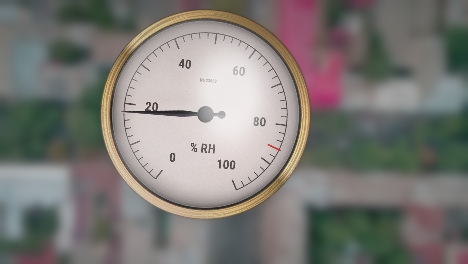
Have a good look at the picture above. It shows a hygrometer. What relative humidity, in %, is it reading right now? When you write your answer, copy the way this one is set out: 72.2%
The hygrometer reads 18%
